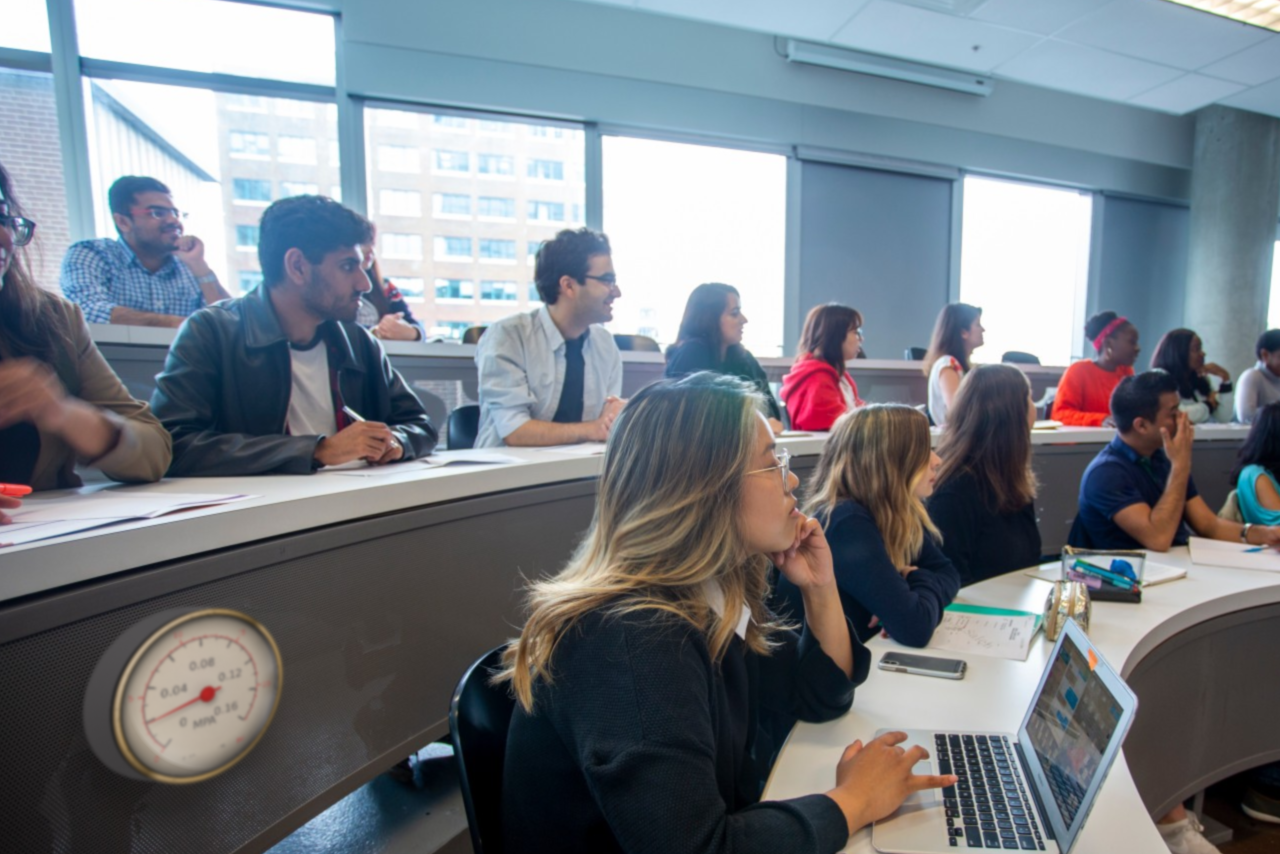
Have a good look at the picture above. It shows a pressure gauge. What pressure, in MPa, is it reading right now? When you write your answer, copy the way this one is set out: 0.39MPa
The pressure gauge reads 0.02MPa
